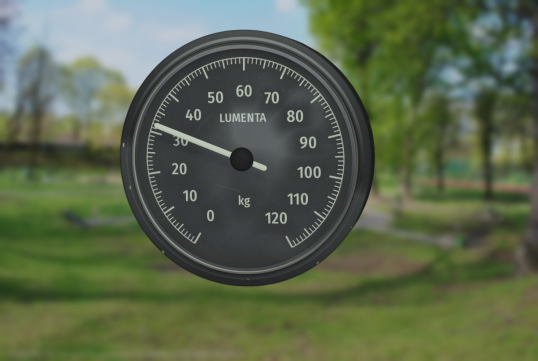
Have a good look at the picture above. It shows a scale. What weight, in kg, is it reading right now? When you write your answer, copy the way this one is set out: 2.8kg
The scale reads 32kg
